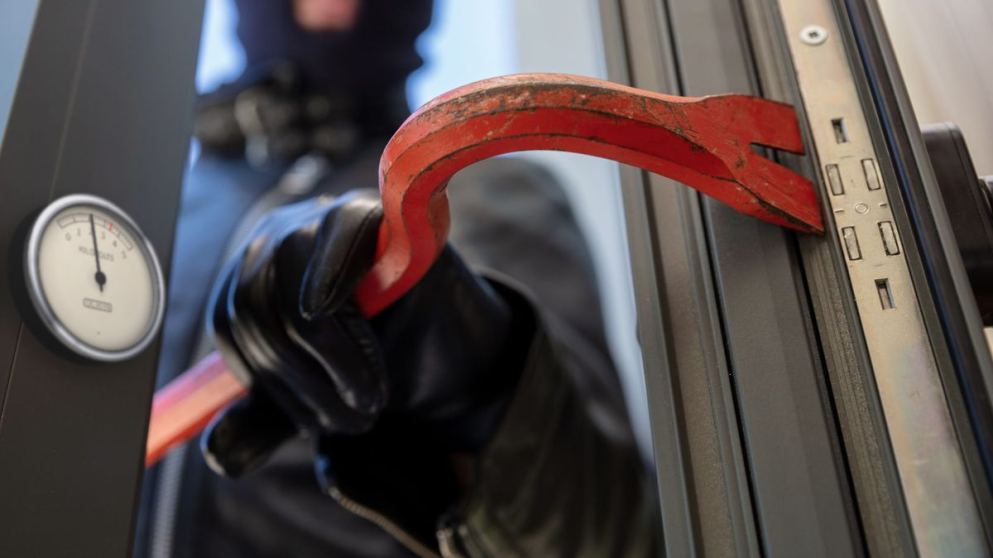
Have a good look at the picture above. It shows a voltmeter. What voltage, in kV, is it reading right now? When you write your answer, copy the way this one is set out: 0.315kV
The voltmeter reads 2kV
